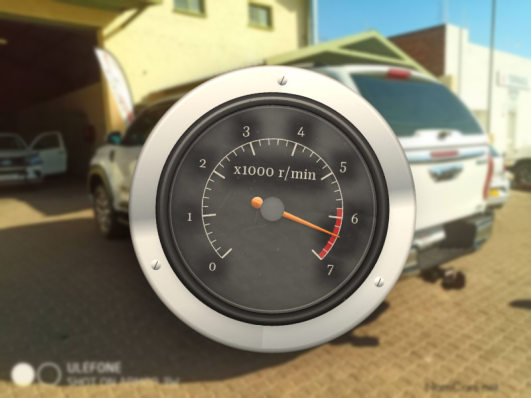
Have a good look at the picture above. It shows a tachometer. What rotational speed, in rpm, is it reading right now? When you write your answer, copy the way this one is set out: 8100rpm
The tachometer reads 6400rpm
